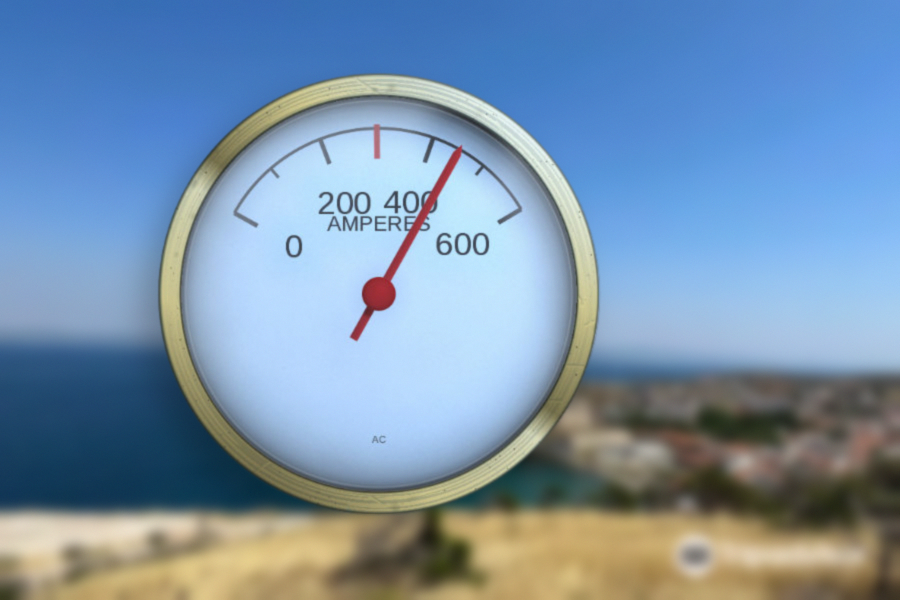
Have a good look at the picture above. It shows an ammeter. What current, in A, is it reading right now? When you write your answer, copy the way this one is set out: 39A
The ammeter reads 450A
